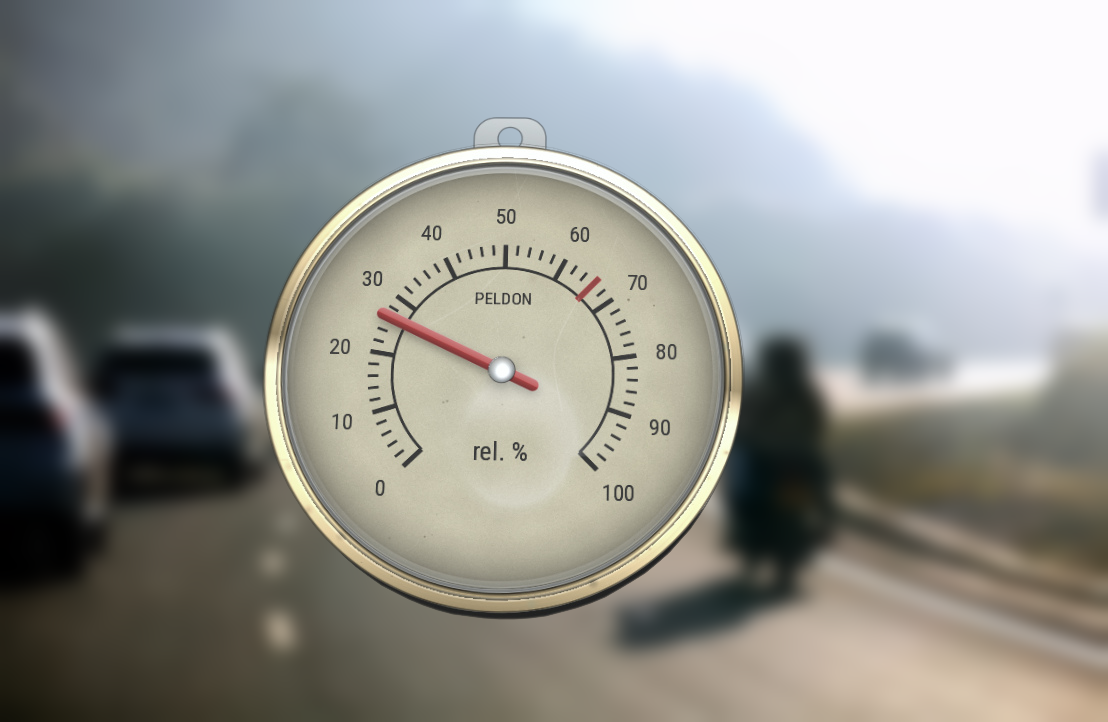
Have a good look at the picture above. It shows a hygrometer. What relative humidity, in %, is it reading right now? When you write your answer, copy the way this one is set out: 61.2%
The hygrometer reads 26%
